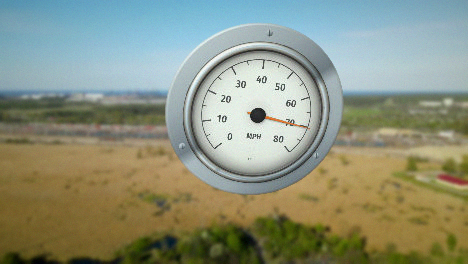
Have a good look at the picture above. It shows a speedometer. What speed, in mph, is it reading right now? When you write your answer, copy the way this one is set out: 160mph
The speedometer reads 70mph
